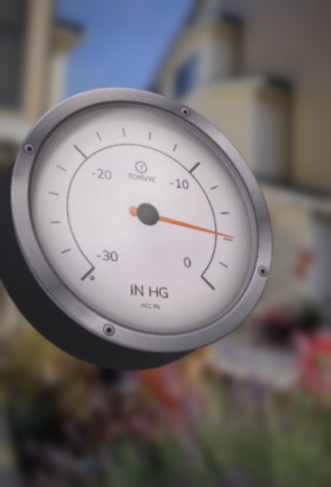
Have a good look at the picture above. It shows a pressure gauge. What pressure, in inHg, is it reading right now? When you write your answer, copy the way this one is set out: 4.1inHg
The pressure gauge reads -4inHg
